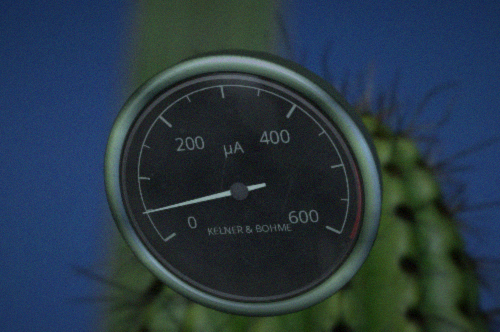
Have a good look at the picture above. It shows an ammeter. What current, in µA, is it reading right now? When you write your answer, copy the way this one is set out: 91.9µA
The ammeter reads 50µA
